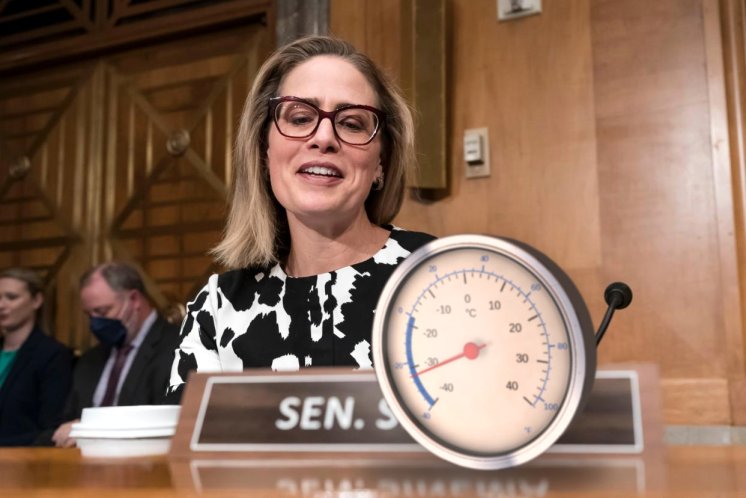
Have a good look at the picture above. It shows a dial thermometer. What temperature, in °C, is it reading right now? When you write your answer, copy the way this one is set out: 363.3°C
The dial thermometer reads -32°C
